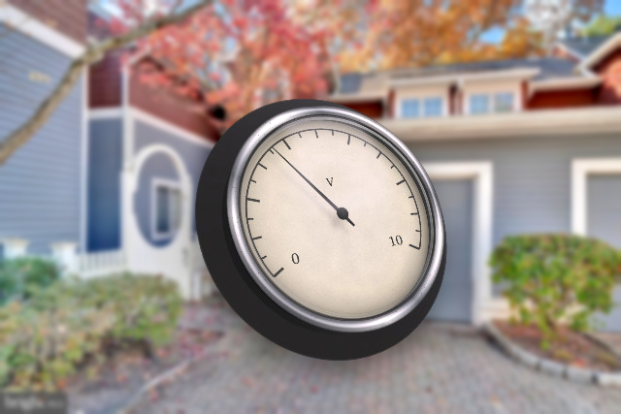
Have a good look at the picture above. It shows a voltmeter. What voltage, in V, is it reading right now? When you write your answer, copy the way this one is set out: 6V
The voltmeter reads 3.5V
